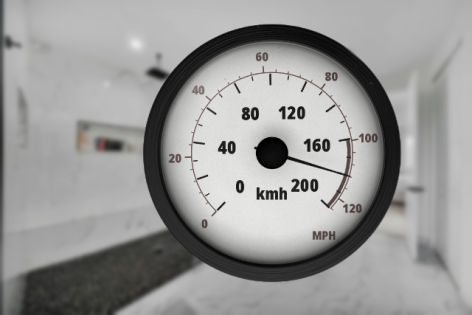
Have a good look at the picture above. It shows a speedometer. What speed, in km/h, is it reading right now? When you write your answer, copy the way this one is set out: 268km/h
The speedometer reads 180km/h
